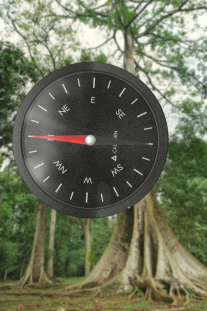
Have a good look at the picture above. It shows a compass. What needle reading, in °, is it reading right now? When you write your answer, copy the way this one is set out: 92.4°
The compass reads 0°
